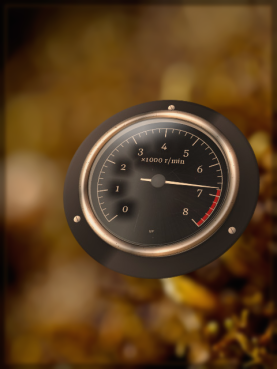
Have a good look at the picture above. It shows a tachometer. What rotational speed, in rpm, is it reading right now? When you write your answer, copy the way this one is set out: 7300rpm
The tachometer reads 6800rpm
